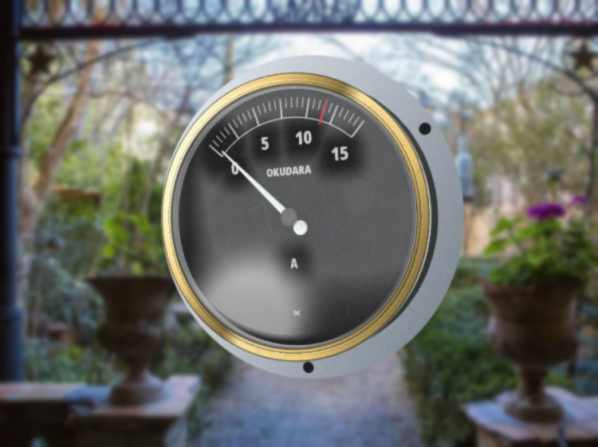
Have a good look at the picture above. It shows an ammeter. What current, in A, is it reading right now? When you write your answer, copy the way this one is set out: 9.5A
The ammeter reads 0.5A
